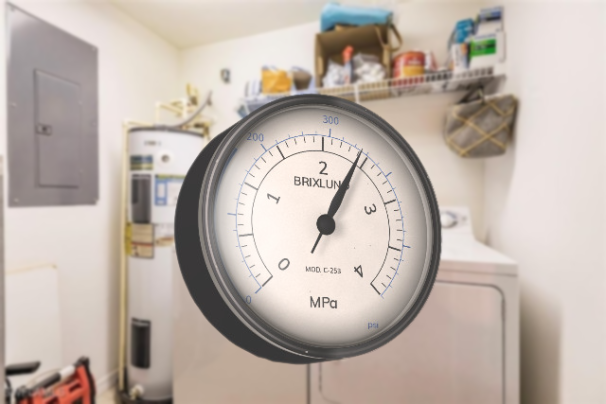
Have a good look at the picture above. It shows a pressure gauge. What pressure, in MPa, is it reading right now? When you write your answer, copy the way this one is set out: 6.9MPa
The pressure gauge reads 2.4MPa
